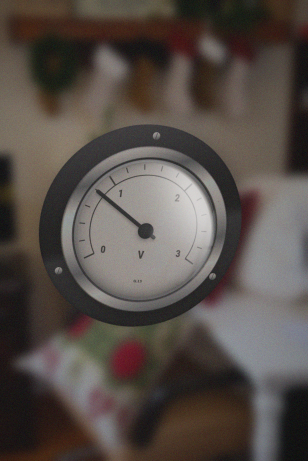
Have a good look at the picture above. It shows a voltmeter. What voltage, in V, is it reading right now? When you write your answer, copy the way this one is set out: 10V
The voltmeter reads 0.8V
